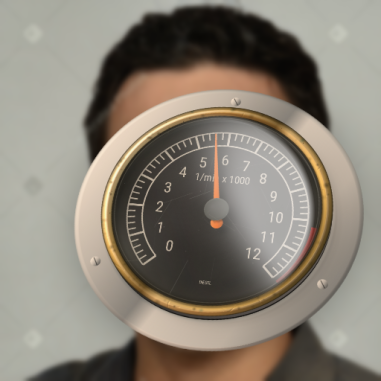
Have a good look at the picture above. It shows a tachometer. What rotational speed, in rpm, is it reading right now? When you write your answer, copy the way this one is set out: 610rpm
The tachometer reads 5600rpm
